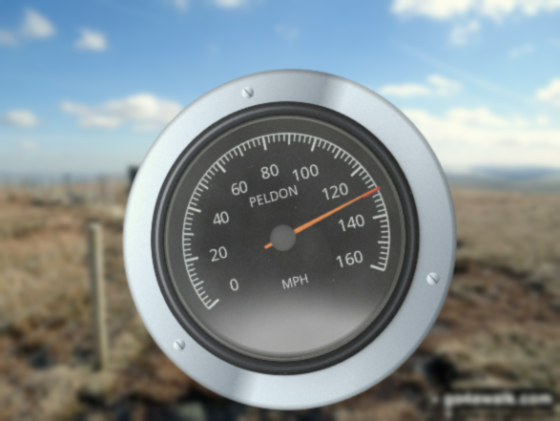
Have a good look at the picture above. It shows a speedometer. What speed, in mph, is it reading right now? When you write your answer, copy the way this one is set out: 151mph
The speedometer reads 130mph
